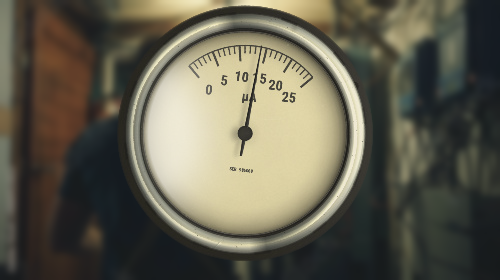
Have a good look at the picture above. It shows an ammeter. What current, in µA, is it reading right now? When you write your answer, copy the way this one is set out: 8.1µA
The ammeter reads 14µA
